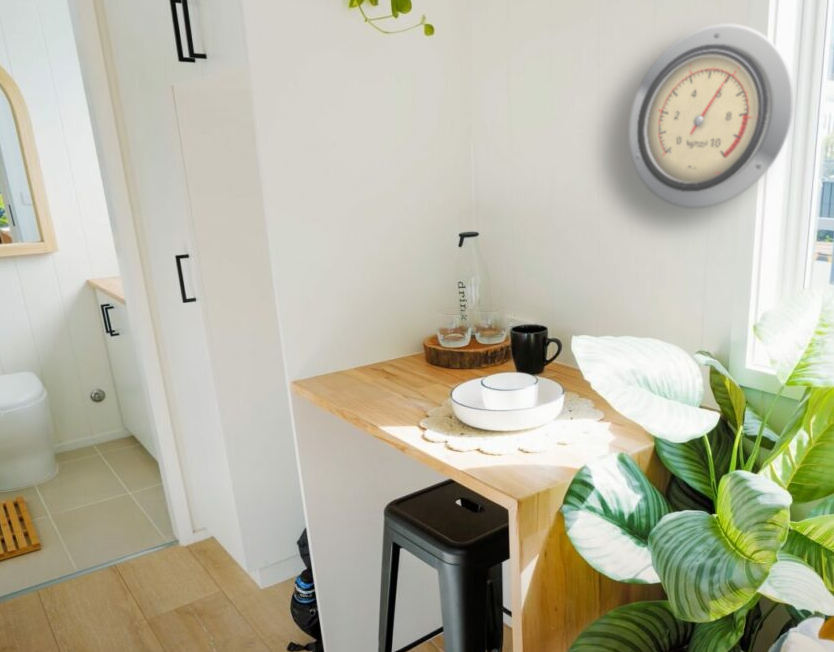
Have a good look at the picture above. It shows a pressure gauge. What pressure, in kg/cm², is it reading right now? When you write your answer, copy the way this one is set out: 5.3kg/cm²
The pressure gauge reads 6kg/cm²
